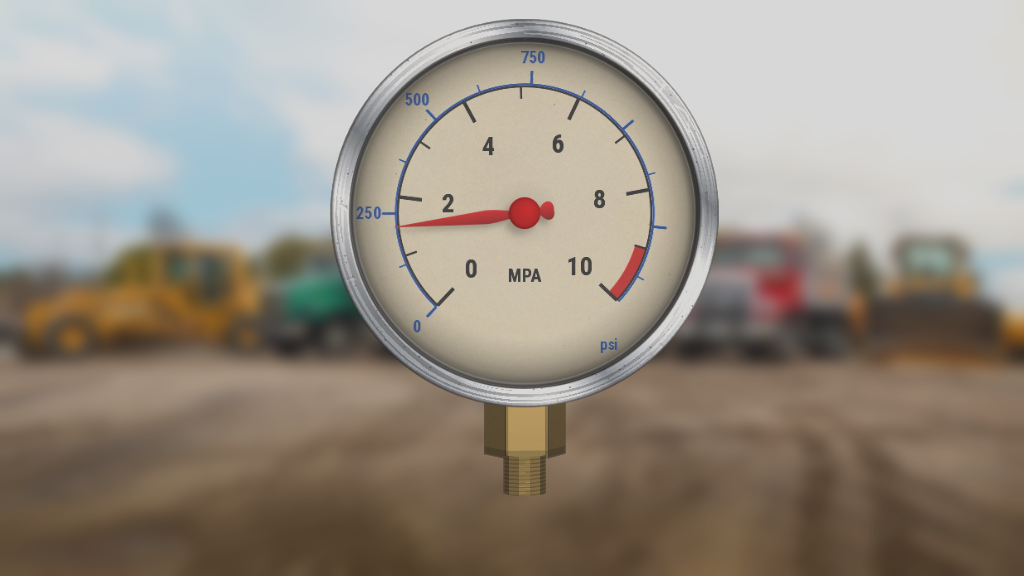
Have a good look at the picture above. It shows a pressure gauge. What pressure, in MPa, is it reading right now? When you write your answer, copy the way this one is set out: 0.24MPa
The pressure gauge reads 1.5MPa
